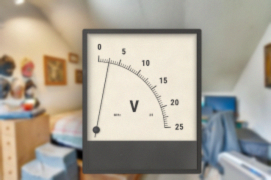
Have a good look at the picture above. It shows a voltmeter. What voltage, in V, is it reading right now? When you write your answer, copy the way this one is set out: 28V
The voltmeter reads 2.5V
